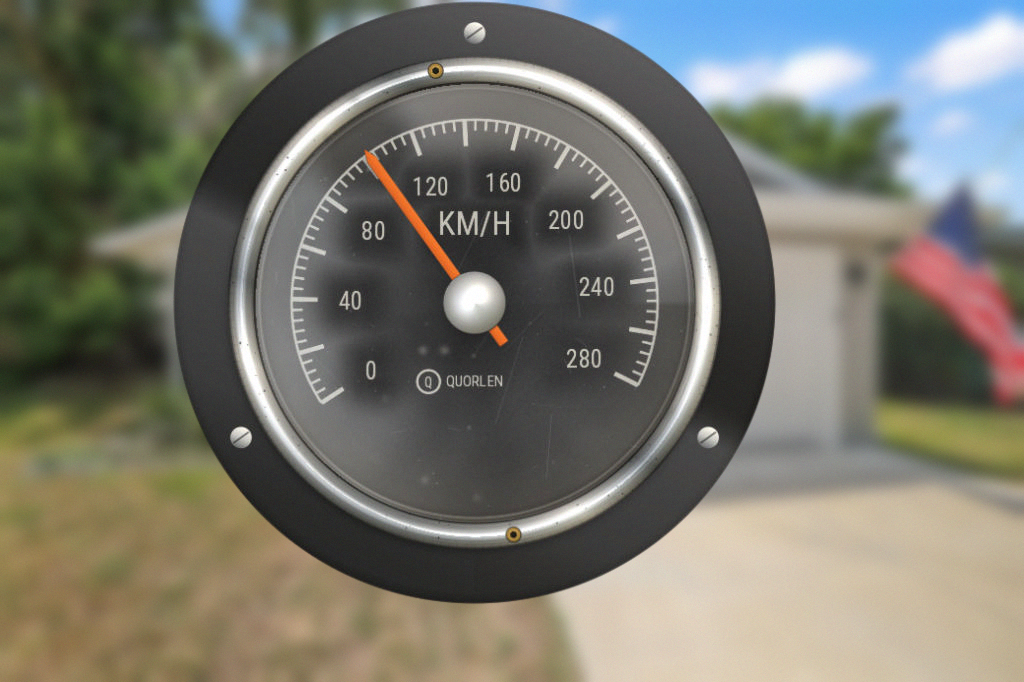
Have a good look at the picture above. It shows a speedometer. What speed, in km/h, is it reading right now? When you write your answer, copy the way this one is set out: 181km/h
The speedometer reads 102km/h
